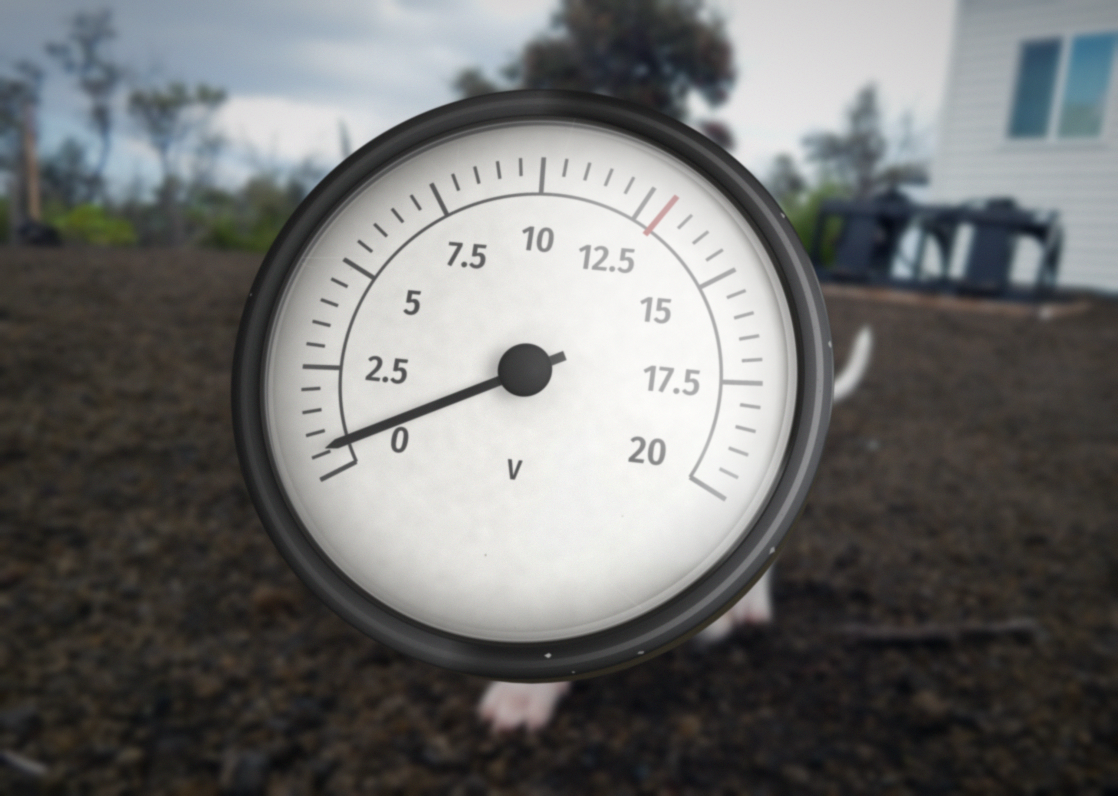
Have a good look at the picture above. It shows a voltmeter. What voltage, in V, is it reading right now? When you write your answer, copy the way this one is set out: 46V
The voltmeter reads 0.5V
